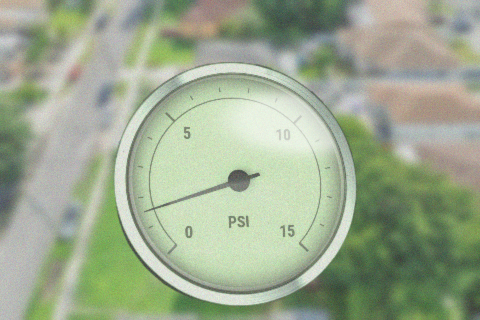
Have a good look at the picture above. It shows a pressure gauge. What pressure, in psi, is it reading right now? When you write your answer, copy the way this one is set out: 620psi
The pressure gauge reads 1.5psi
